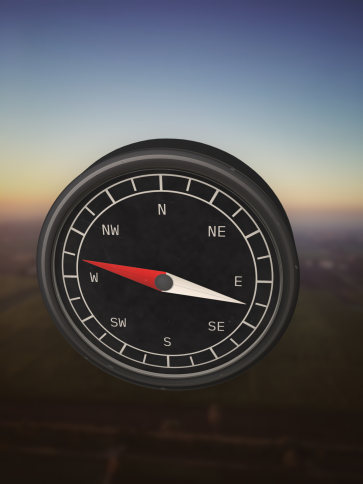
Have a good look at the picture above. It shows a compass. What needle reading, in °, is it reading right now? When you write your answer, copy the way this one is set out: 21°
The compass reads 285°
